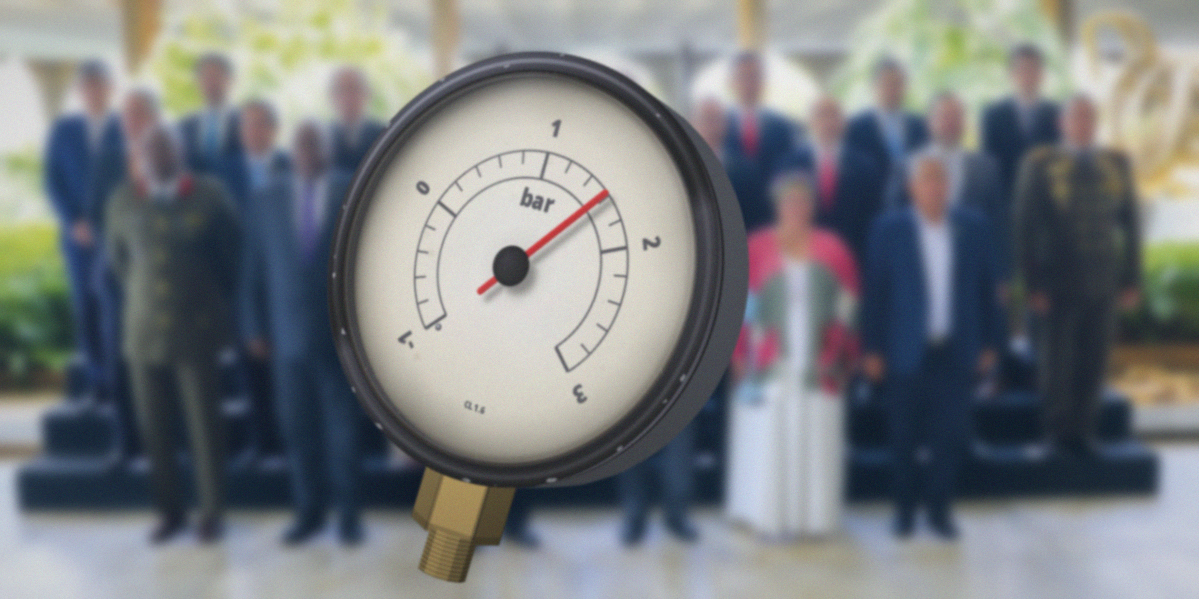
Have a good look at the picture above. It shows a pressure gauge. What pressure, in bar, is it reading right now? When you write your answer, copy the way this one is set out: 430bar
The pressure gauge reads 1.6bar
